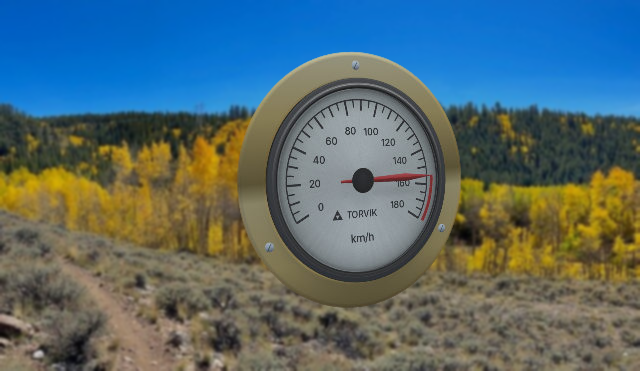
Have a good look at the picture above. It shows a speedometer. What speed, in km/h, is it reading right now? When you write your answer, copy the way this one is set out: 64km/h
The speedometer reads 155km/h
